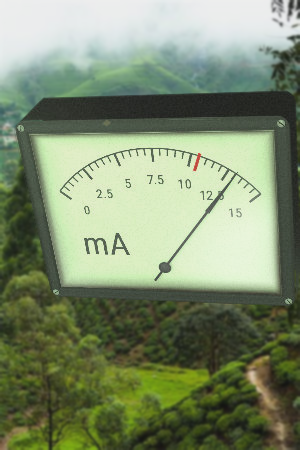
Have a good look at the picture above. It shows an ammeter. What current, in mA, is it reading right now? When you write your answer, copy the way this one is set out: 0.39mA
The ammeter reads 13mA
